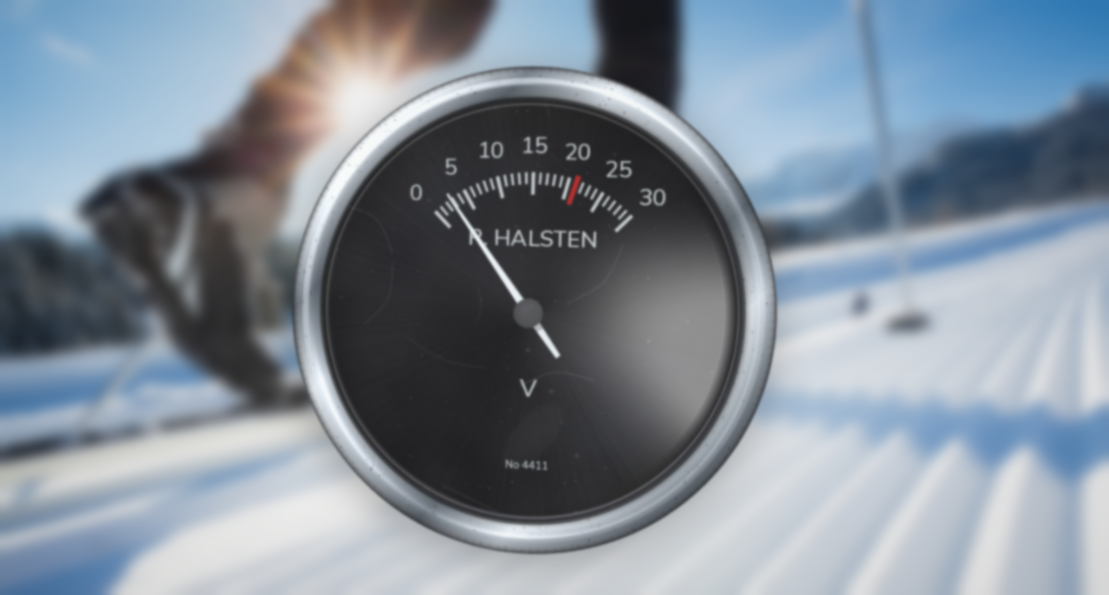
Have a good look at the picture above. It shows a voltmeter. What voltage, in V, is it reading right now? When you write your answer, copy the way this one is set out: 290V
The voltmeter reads 3V
